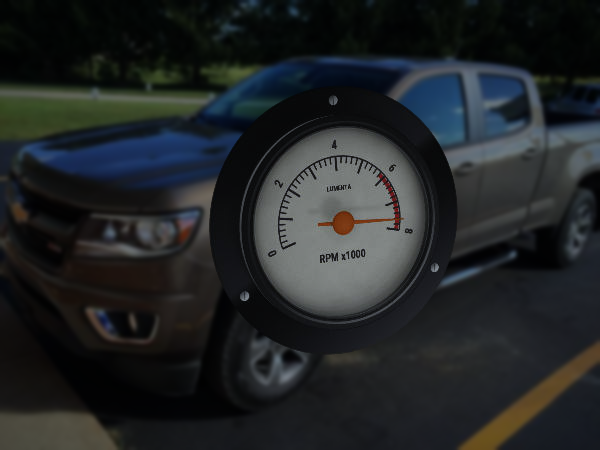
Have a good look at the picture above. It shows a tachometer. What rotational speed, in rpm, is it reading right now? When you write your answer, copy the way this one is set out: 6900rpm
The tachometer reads 7600rpm
